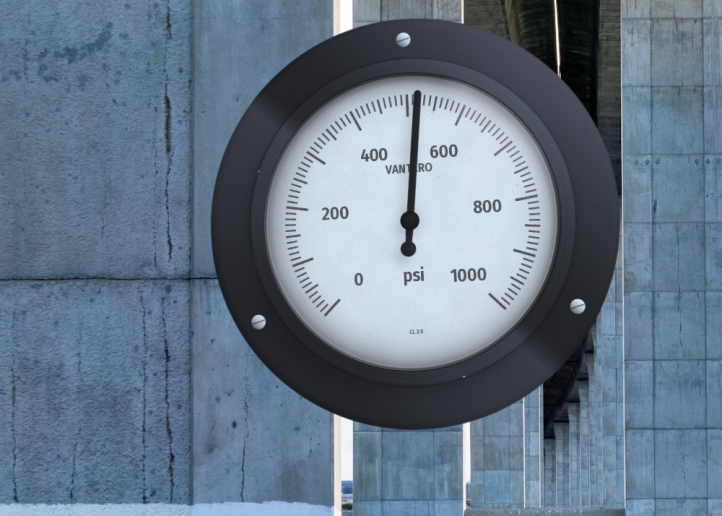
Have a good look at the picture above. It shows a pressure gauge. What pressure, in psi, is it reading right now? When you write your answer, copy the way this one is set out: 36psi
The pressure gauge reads 520psi
